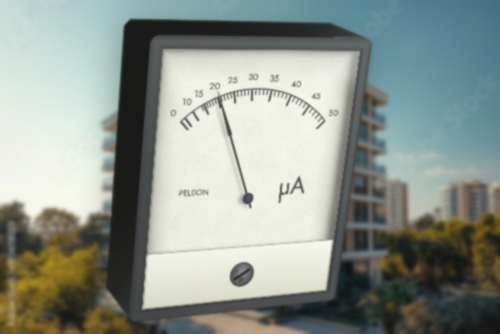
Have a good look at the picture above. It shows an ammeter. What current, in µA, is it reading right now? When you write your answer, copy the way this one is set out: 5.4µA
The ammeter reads 20µA
